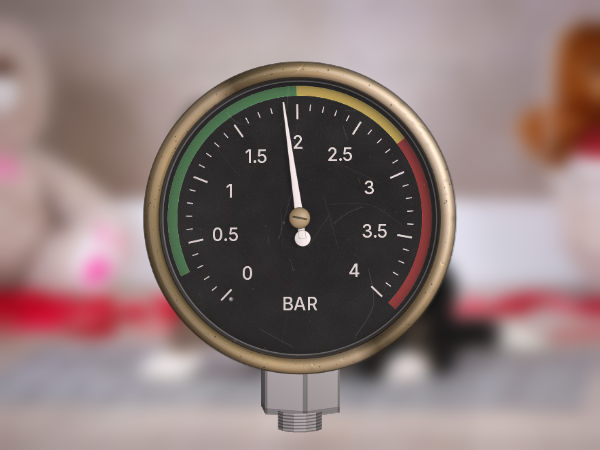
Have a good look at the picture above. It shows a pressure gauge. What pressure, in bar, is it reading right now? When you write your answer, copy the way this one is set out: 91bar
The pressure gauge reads 1.9bar
